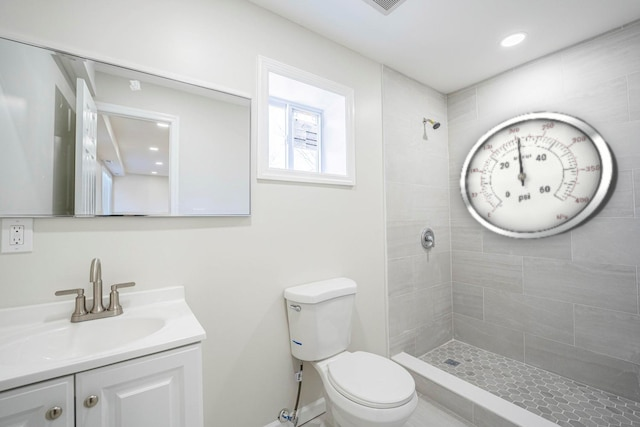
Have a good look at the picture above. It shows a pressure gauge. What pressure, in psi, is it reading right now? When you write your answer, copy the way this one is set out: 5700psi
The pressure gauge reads 30psi
